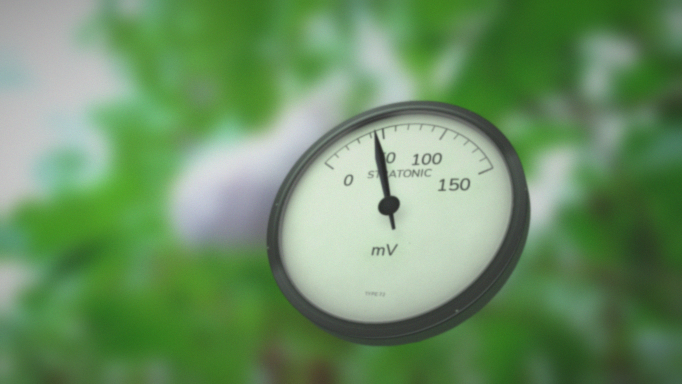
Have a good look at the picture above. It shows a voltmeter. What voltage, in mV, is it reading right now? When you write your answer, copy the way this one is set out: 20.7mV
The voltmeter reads 45mV
